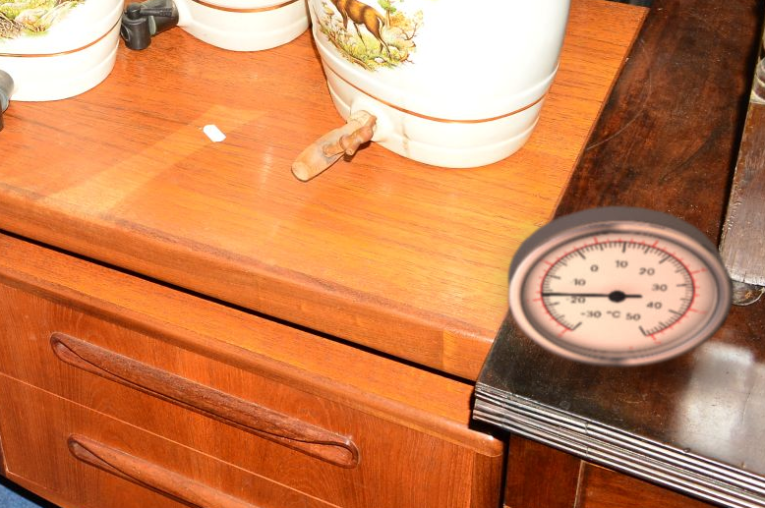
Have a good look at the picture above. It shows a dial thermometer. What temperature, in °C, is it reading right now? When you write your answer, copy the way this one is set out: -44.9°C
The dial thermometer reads -15°C
